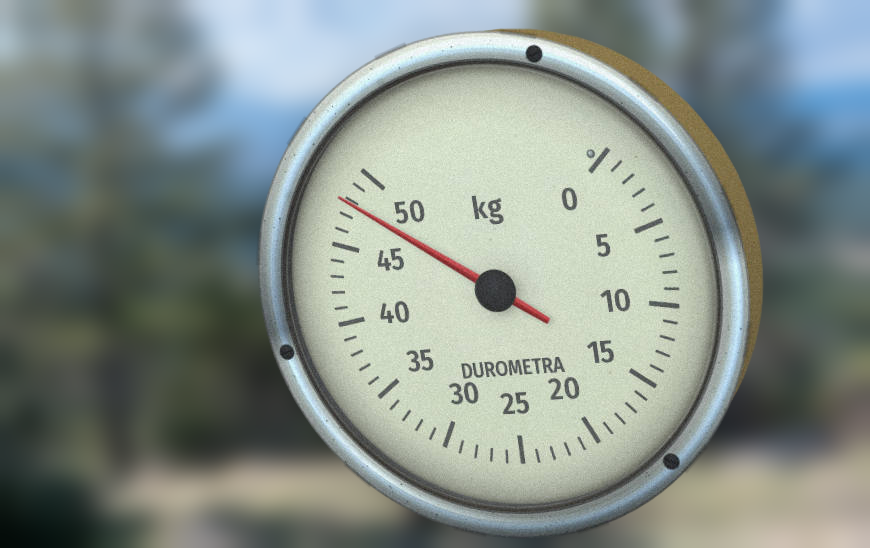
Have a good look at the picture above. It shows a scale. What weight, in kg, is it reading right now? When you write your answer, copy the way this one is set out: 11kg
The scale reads 48kg
